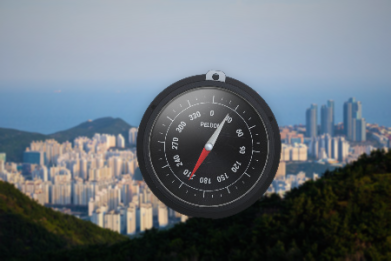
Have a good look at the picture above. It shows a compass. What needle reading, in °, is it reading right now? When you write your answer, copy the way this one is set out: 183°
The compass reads 205°
